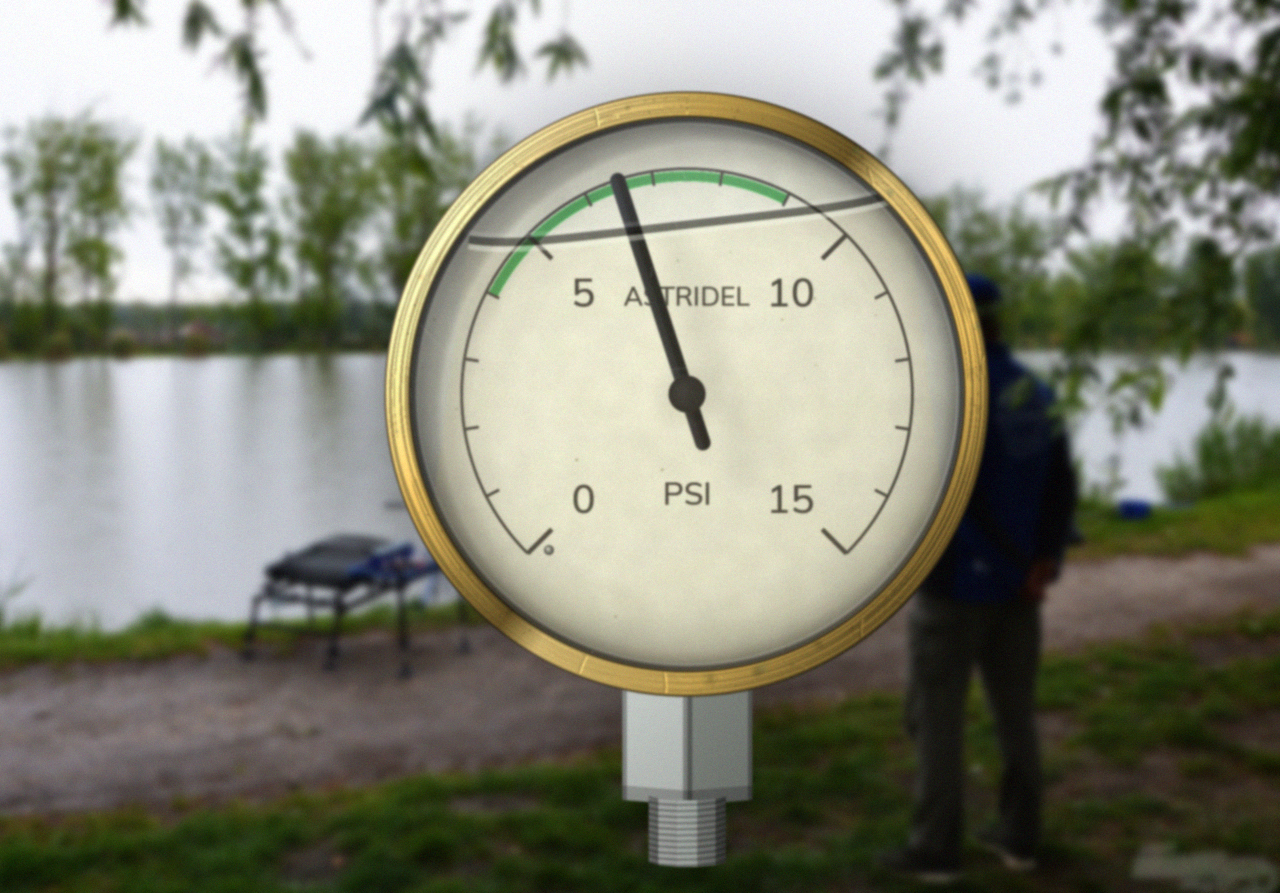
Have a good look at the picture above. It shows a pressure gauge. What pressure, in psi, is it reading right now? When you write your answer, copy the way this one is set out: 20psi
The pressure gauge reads 6.5psi
